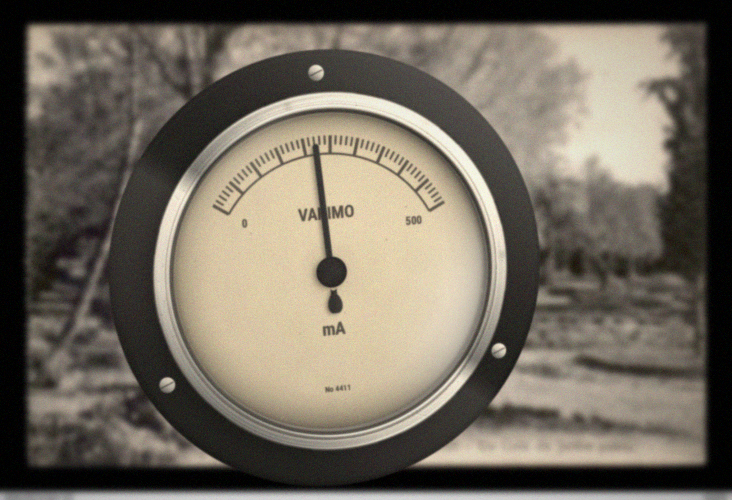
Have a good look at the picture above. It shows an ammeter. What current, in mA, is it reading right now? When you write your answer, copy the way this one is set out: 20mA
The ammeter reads 220mA
